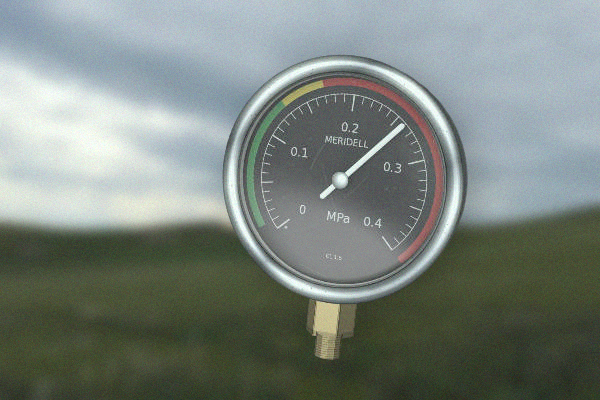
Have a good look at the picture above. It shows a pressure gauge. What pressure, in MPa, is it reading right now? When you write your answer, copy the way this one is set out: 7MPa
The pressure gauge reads 0.26MPa
